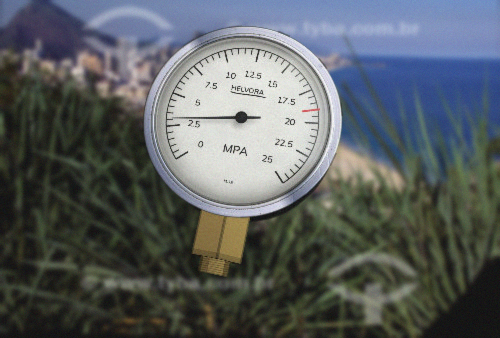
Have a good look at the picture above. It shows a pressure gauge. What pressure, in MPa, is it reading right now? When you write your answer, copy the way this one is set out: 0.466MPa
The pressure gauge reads 3MPa
